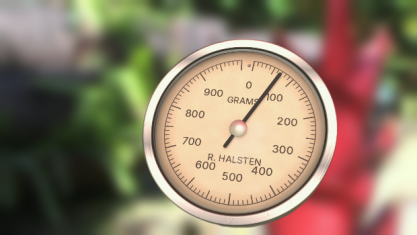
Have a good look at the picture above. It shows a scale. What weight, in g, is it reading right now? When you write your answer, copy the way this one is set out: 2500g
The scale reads 70g
